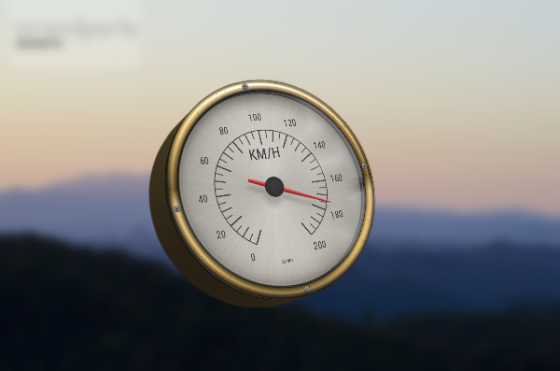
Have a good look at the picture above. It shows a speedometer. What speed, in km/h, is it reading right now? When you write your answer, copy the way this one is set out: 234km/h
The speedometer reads 175km/h
